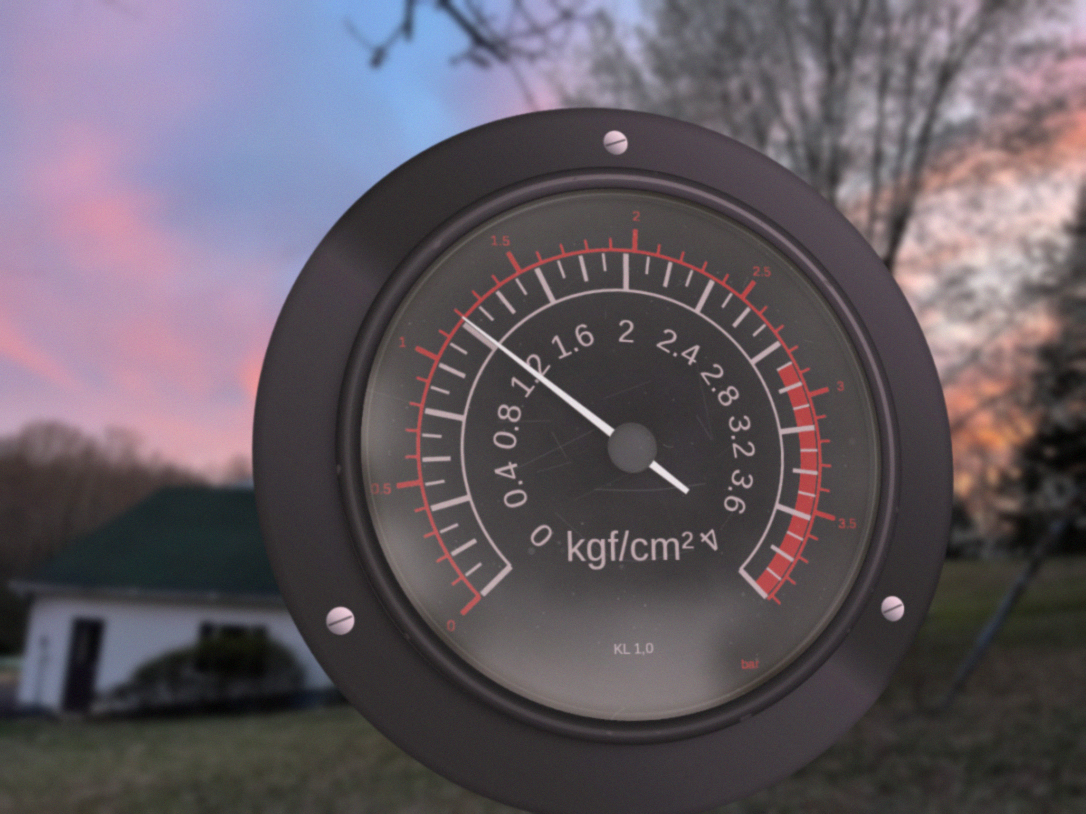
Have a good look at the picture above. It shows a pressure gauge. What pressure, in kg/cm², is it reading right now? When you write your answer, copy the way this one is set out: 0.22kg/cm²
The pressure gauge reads 1.2kg/cm²
